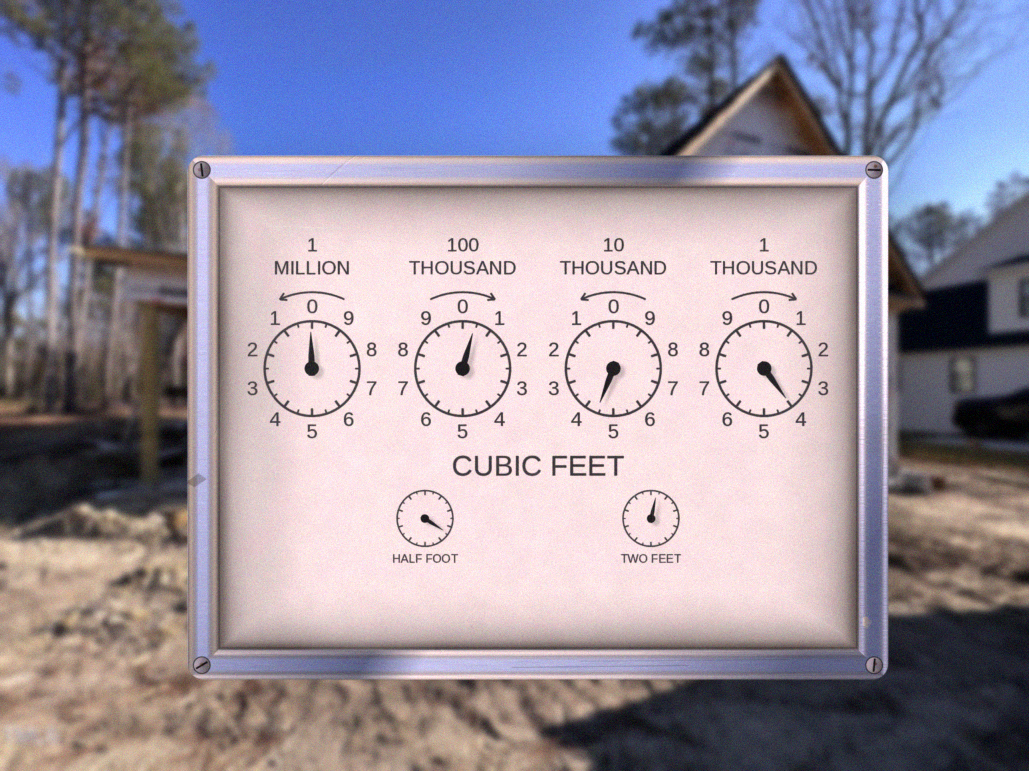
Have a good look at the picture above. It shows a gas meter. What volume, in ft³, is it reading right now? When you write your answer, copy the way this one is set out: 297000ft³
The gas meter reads 4400ft³
